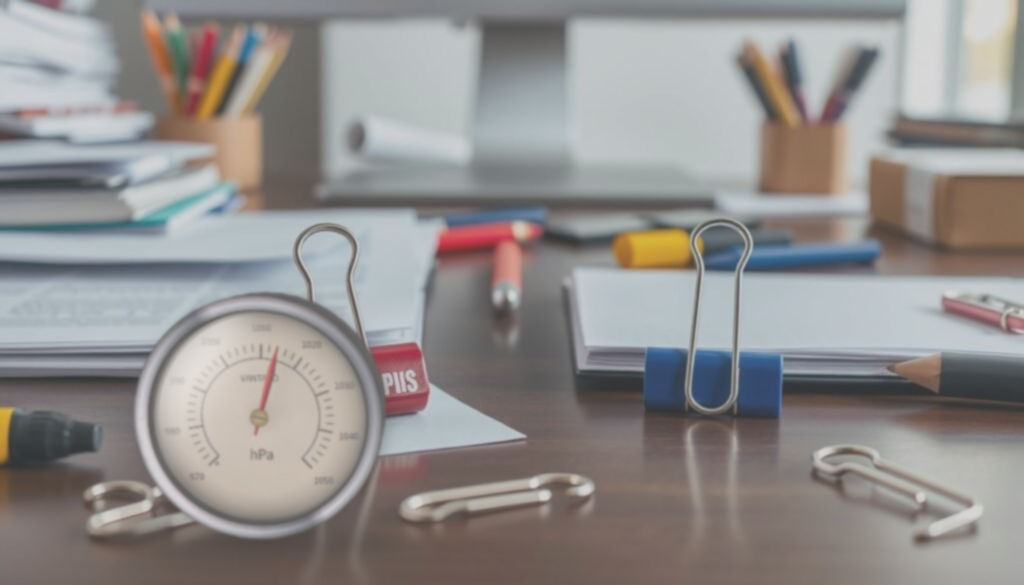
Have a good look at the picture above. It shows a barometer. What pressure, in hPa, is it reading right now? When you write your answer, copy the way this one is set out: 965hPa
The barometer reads 1014hPa
